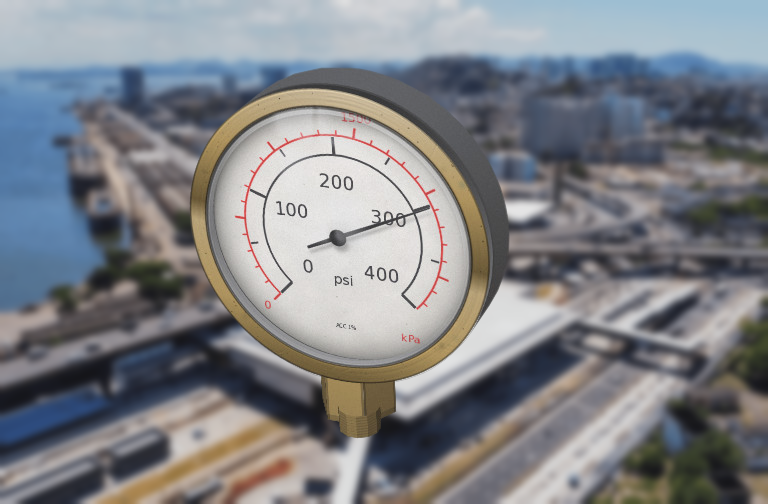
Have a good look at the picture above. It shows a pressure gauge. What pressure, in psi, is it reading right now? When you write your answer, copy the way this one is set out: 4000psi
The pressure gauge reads 300psi
